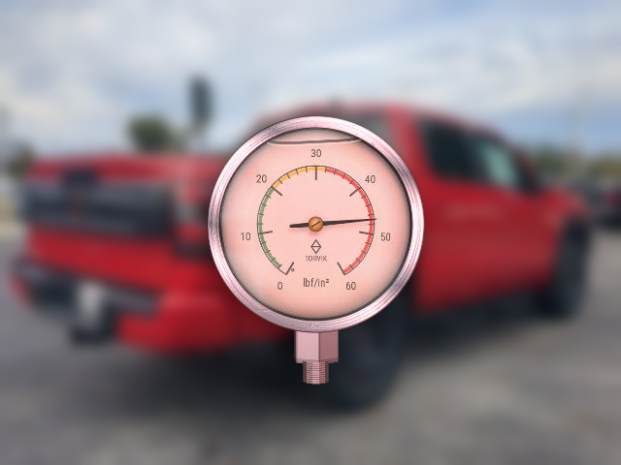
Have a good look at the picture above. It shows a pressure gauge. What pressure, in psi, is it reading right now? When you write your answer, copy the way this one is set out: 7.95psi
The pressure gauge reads 47psi
